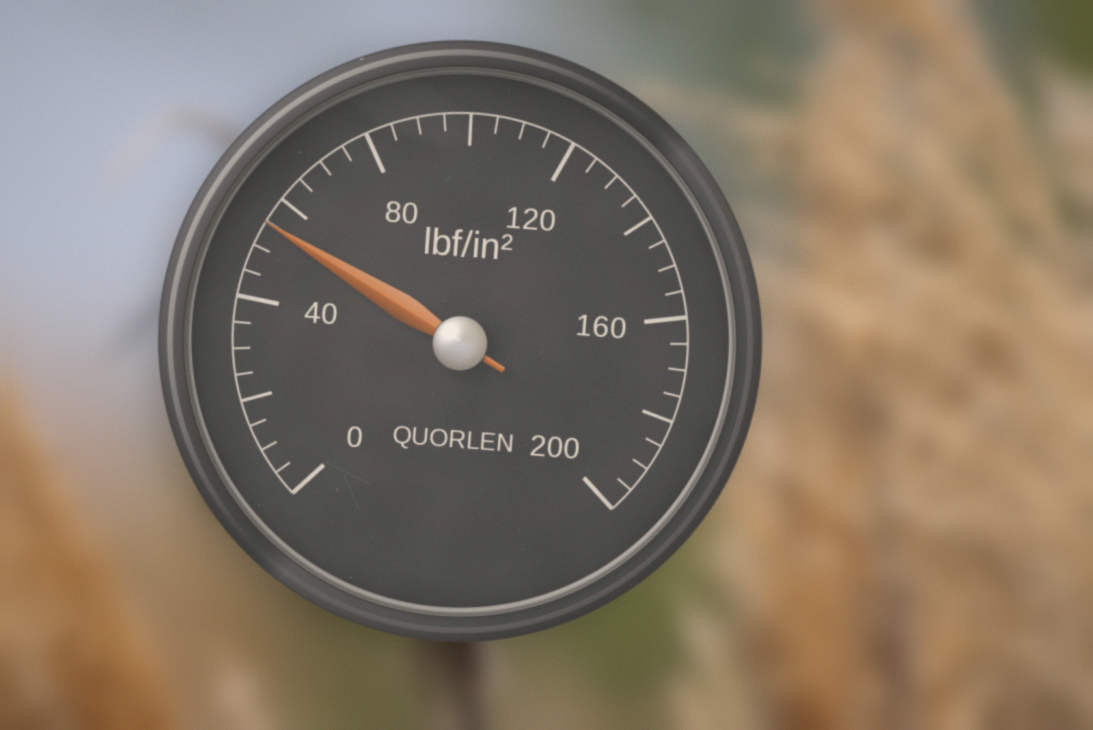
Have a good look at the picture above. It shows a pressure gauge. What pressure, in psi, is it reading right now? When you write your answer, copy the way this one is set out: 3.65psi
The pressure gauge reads 55psi
